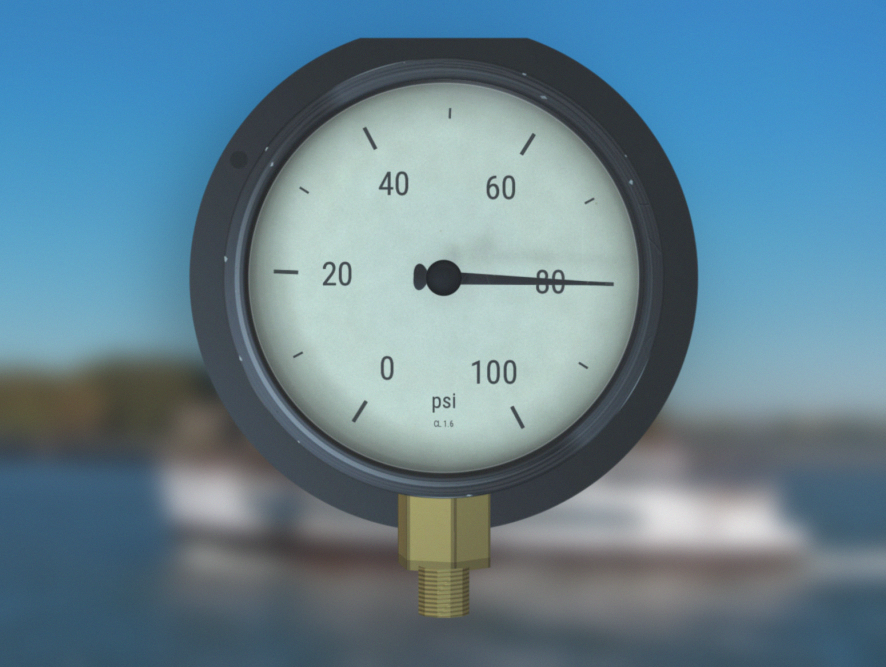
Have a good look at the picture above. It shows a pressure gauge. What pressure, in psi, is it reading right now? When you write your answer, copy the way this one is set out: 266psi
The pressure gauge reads 80psi
